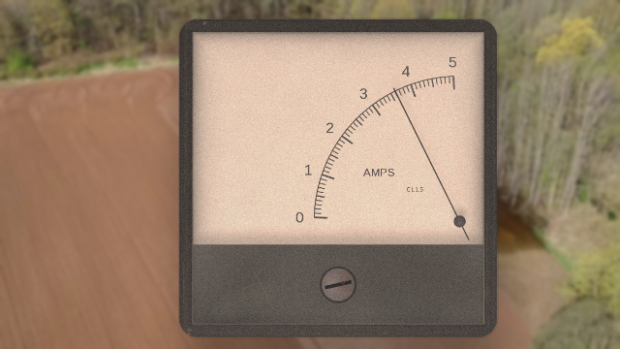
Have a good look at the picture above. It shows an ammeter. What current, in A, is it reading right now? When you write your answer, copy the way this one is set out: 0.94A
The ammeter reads 3.6A
